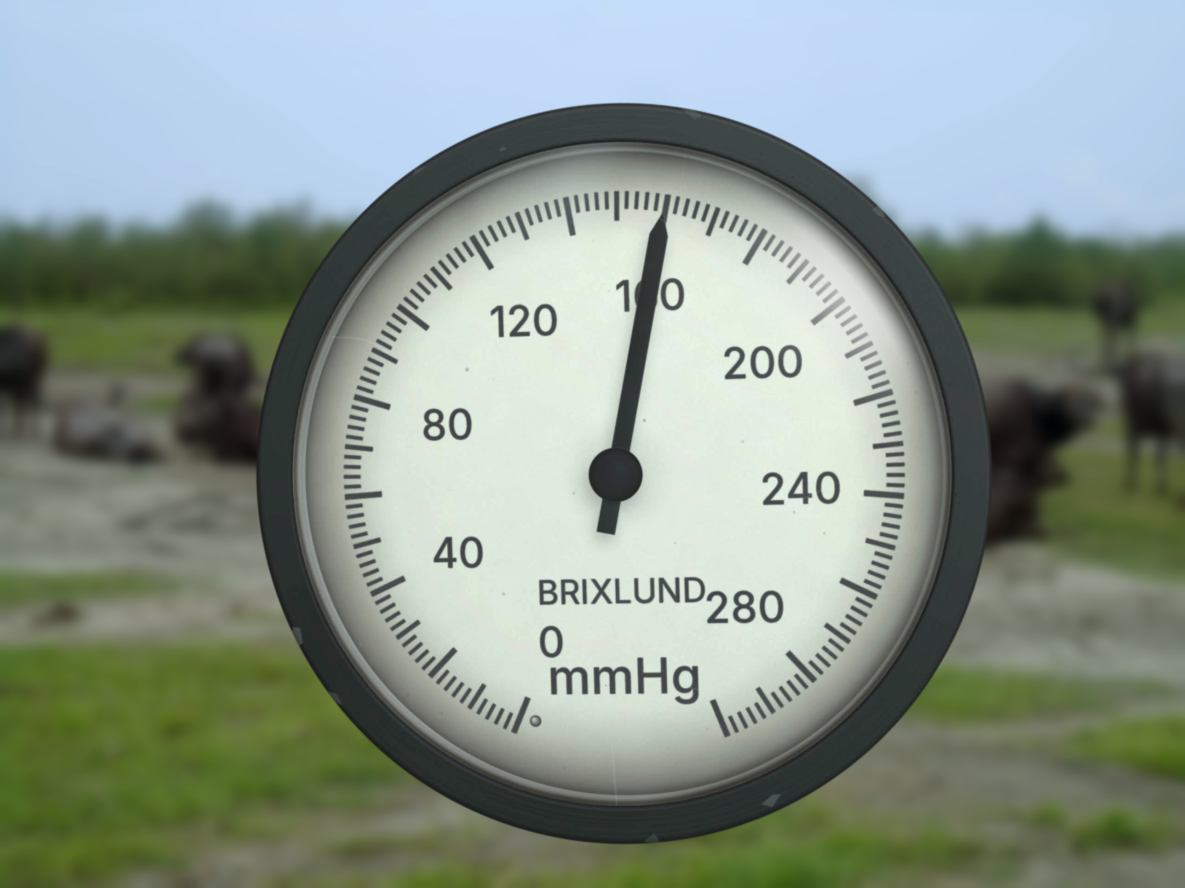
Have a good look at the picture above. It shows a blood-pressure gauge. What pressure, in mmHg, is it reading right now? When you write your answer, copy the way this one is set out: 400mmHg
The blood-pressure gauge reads 160mmHg
